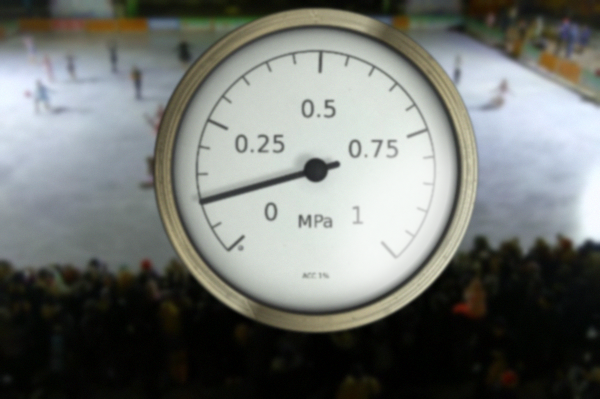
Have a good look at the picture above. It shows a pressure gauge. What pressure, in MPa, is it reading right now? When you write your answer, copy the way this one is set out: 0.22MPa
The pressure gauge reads 0.1MPa
